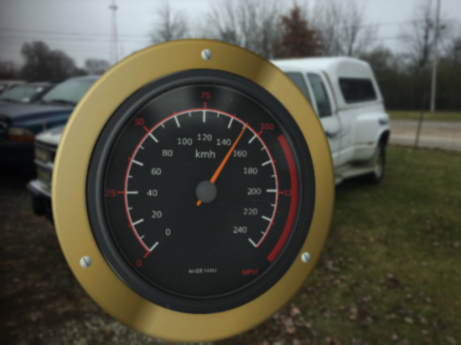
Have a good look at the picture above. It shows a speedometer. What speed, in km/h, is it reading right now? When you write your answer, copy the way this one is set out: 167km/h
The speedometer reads 150km/h
